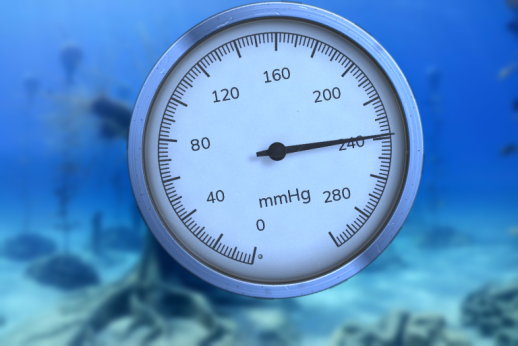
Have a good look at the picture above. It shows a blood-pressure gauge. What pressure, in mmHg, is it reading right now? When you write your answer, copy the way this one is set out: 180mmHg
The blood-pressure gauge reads 238mmHg
